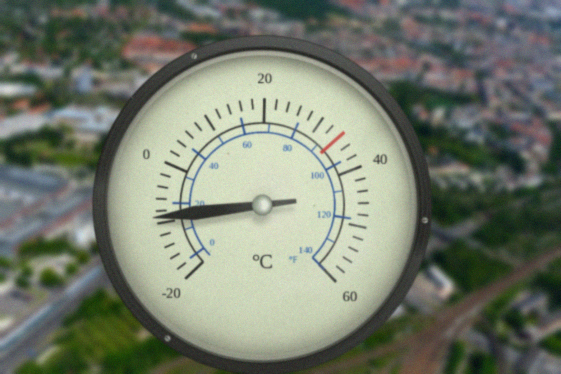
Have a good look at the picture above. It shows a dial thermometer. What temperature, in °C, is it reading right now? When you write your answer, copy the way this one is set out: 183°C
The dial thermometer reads -9°C
